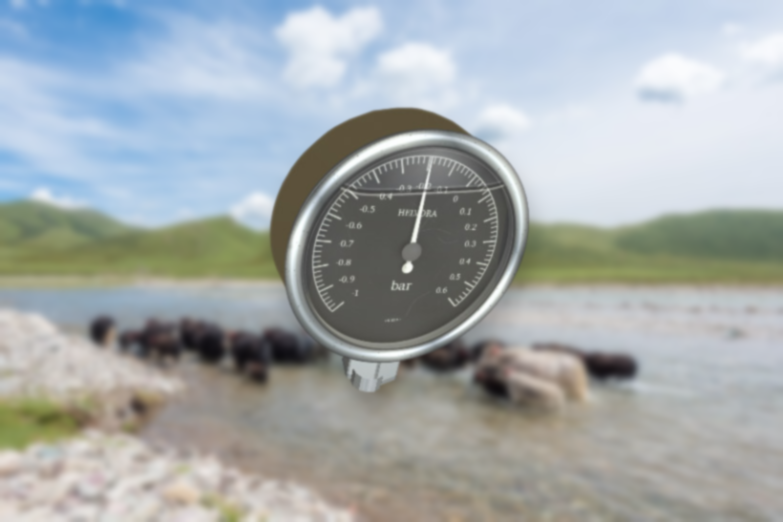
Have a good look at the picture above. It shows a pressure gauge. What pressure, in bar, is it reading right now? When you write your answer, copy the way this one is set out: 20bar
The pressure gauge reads -0.2bar
